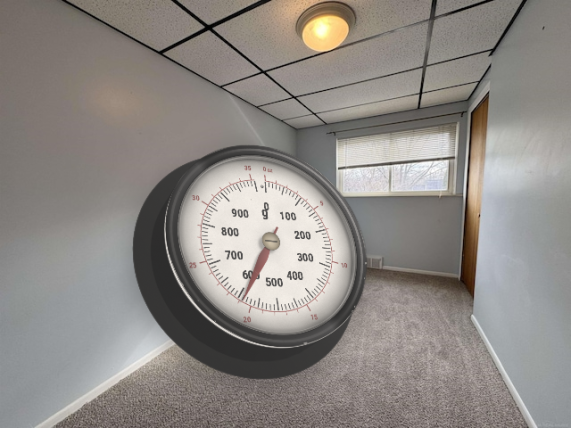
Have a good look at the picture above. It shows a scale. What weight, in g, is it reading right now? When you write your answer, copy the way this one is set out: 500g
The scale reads 590g
